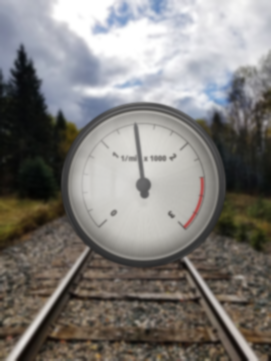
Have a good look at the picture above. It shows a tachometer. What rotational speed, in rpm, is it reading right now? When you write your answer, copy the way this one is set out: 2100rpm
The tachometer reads 1400rpm
